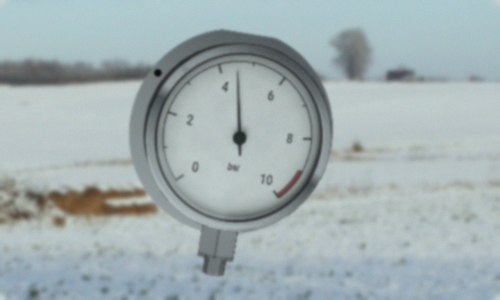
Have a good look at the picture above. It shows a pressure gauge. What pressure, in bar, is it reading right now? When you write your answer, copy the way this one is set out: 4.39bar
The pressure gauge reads 4.5bar
